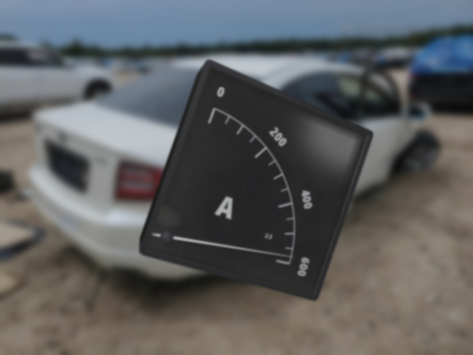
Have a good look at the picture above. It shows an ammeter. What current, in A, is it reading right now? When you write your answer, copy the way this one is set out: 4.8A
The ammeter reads 575A
